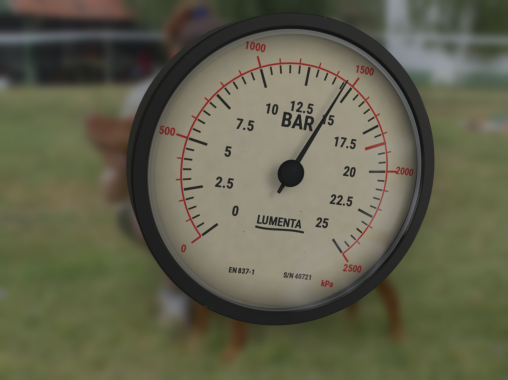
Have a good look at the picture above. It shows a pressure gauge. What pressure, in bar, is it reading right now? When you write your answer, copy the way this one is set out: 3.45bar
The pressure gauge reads 14.5bar
